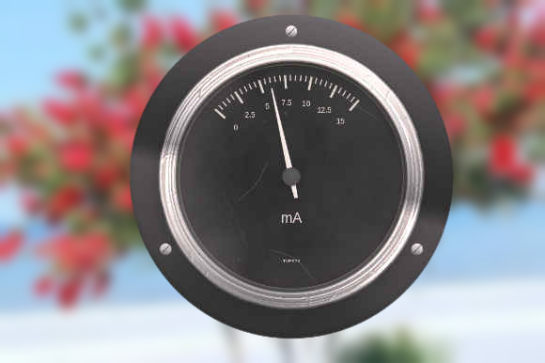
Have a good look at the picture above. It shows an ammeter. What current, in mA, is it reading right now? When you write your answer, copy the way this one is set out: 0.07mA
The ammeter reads 6mA
